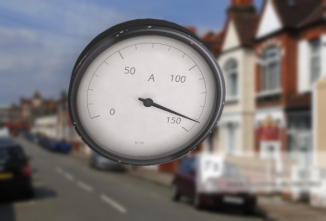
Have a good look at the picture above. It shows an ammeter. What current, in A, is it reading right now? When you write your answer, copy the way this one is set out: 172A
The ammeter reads 140A
